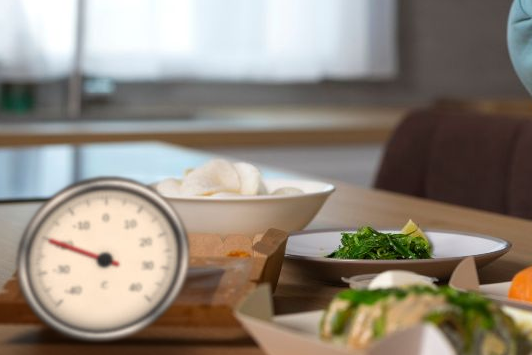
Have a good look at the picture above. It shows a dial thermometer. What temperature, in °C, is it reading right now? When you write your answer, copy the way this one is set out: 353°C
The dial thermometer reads -20°C
